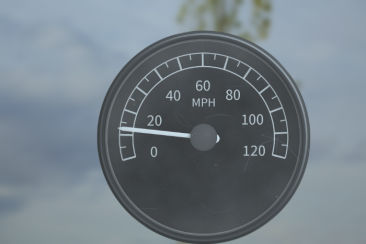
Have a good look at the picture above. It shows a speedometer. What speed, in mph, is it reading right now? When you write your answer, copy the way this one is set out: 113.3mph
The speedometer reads 12.5mph
